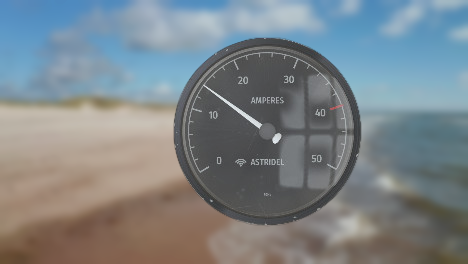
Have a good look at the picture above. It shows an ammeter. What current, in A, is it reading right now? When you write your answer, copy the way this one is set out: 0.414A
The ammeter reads 14A
